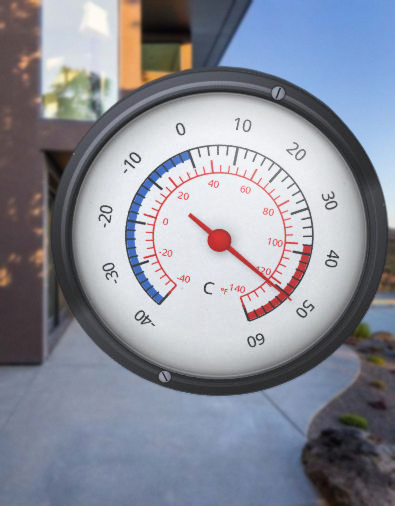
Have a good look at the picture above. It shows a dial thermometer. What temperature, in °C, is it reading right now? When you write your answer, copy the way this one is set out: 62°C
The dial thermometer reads 50°C
